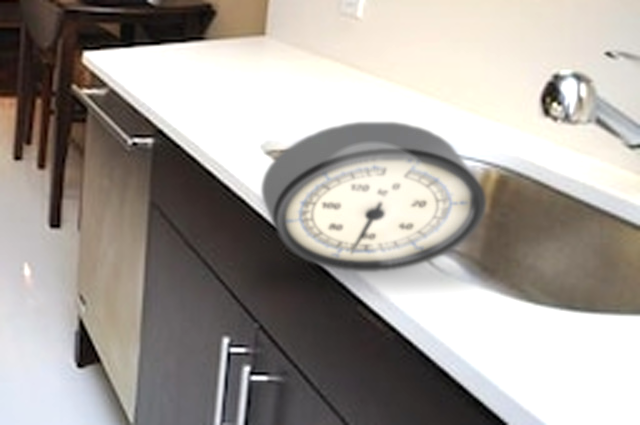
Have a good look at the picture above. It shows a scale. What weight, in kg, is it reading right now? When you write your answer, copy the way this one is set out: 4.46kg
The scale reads 65kg
